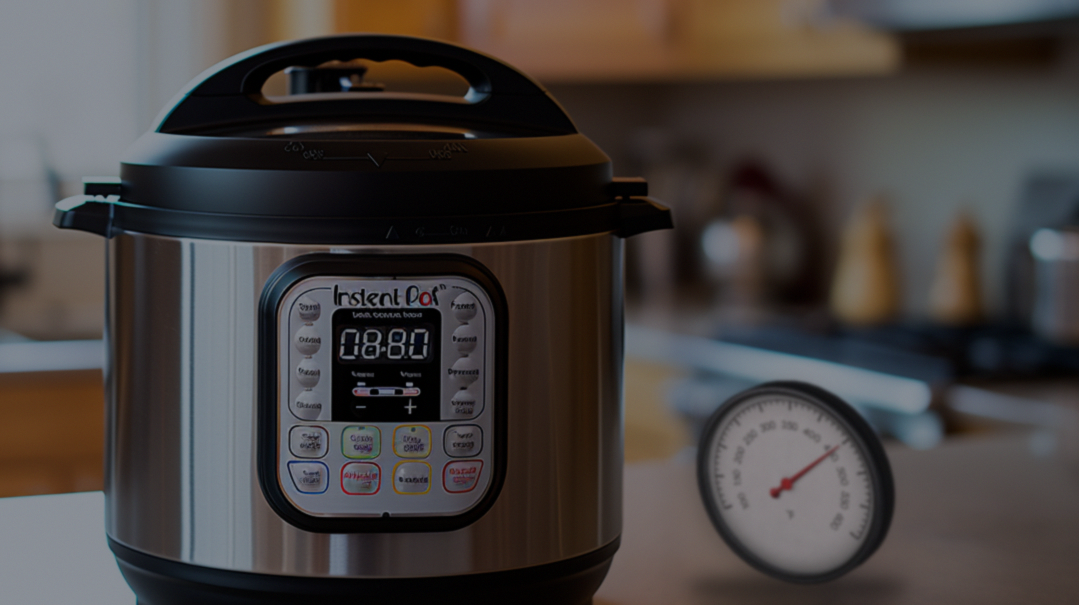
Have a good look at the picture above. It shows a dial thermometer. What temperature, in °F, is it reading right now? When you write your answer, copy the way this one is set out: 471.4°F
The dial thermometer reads 450°F
